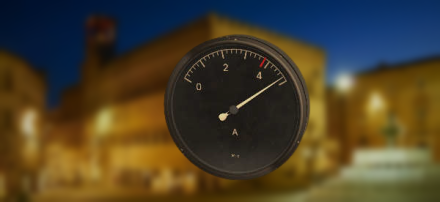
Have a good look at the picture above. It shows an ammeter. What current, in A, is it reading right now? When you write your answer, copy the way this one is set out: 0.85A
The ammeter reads 4.8A
